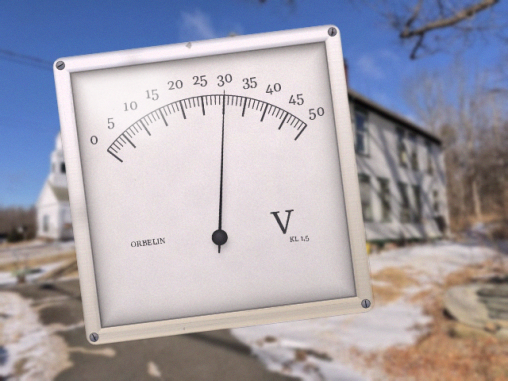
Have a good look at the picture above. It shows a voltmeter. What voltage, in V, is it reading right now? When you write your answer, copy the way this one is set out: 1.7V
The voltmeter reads 30V
